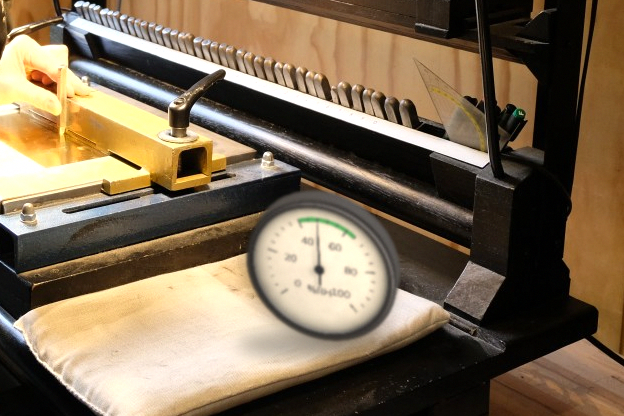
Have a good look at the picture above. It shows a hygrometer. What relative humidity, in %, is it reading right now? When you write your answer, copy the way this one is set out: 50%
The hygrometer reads 48%
